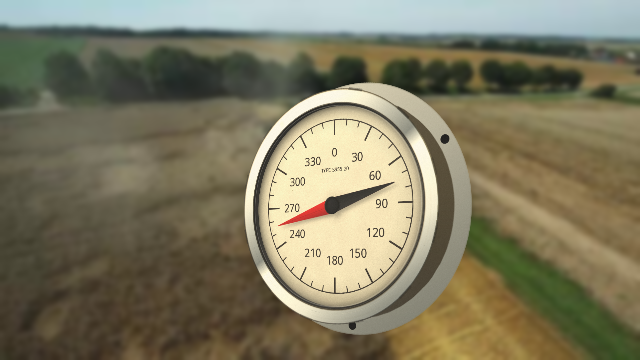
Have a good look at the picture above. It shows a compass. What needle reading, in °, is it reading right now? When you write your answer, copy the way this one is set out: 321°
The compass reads 255°
